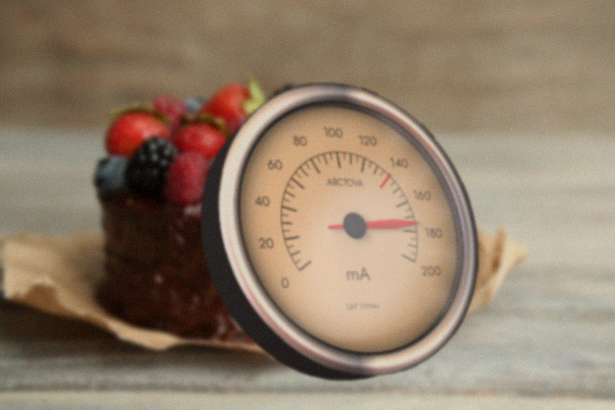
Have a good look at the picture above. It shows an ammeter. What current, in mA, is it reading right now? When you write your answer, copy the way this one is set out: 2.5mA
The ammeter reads 175mA
